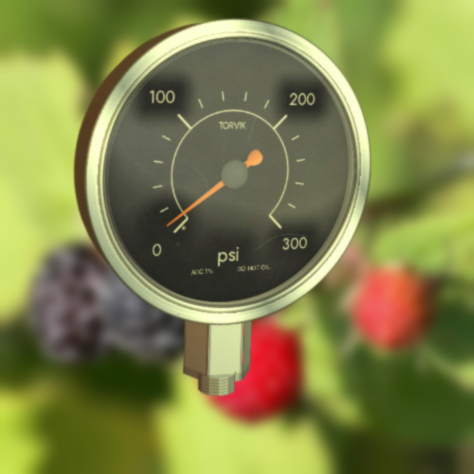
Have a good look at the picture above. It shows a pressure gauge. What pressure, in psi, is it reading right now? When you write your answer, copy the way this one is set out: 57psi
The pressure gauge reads 10psi
